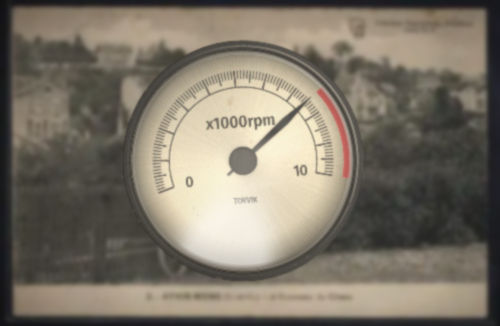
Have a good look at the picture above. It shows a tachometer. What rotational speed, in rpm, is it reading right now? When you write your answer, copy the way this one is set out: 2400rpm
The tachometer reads 7500rpm
